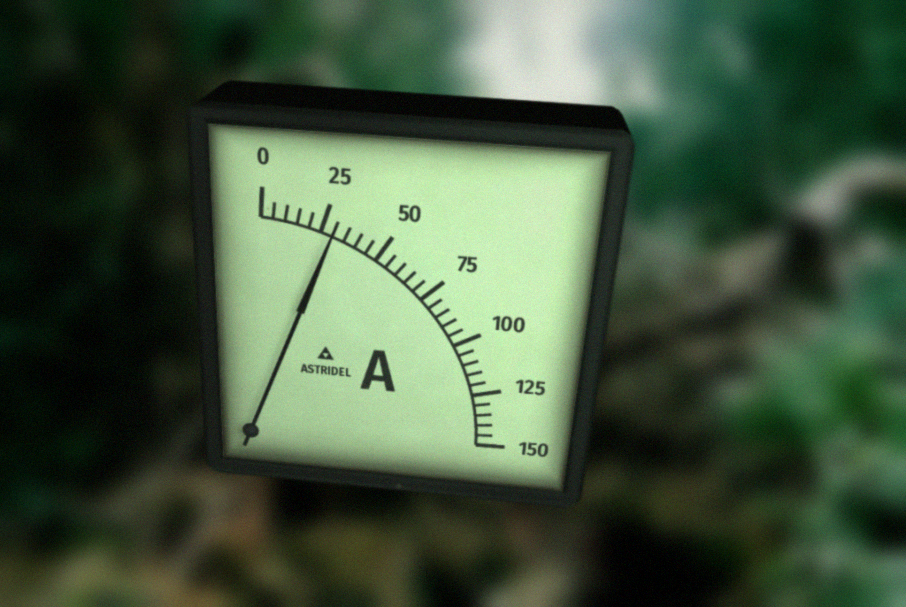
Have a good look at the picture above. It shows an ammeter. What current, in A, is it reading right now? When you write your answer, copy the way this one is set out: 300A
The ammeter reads 30A
